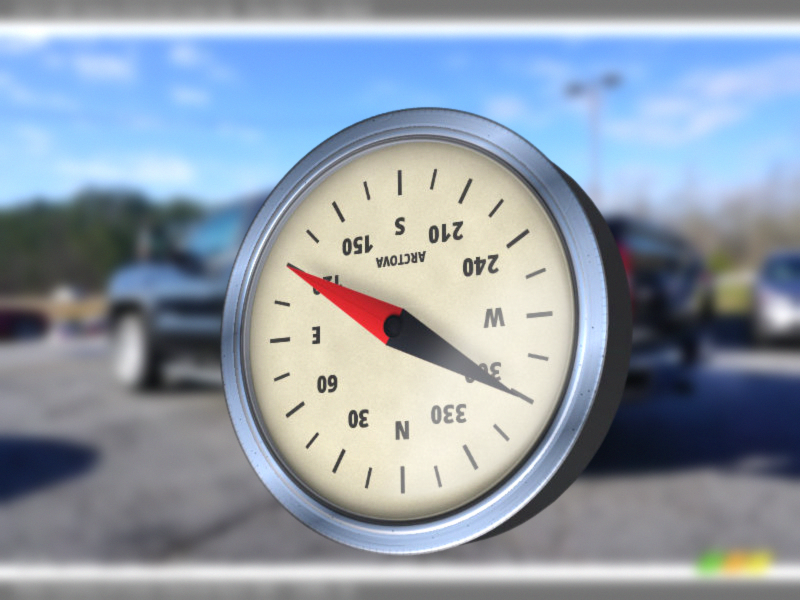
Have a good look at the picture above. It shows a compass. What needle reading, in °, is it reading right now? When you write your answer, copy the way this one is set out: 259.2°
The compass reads 120°
